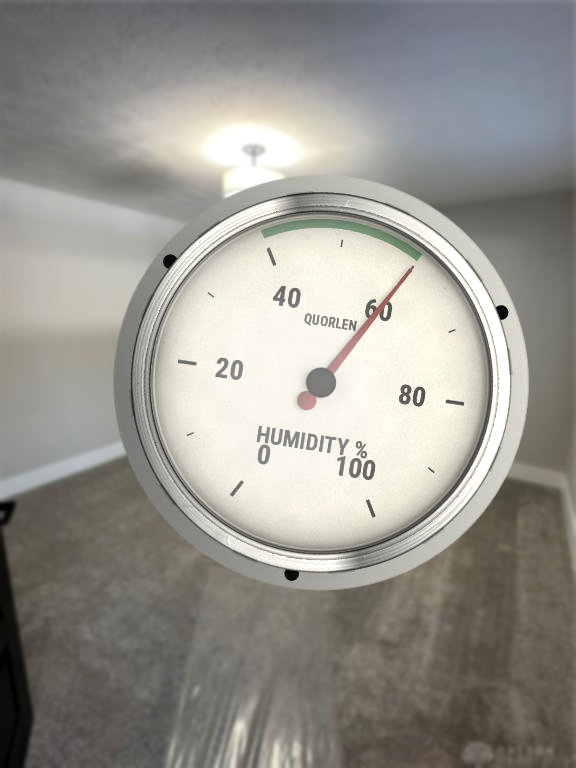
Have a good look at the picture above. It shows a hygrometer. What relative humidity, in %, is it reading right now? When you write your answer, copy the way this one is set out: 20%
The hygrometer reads 60%
